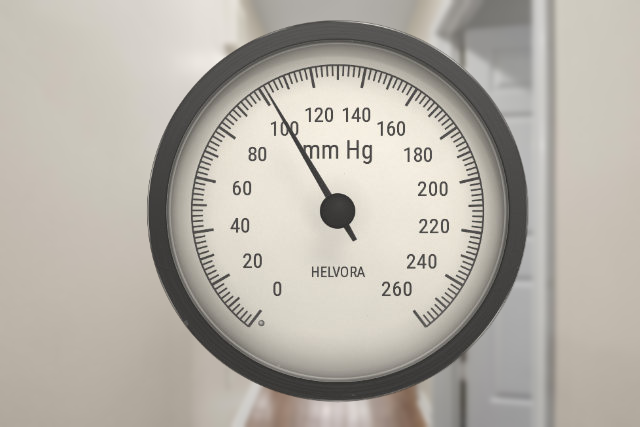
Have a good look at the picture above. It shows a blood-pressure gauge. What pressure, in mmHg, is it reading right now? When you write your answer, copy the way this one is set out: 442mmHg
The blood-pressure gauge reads 102mmHg
